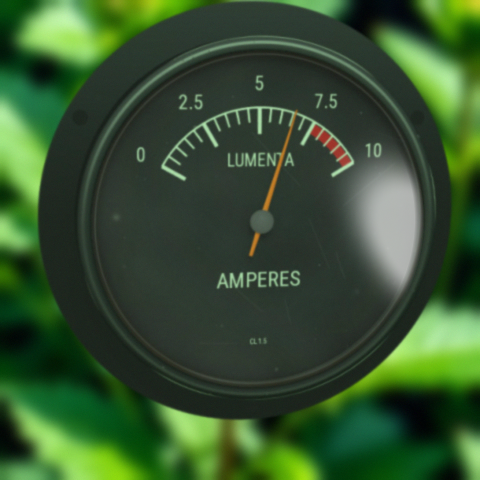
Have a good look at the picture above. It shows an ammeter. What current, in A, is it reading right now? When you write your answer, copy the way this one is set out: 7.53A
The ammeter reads 6.5A
